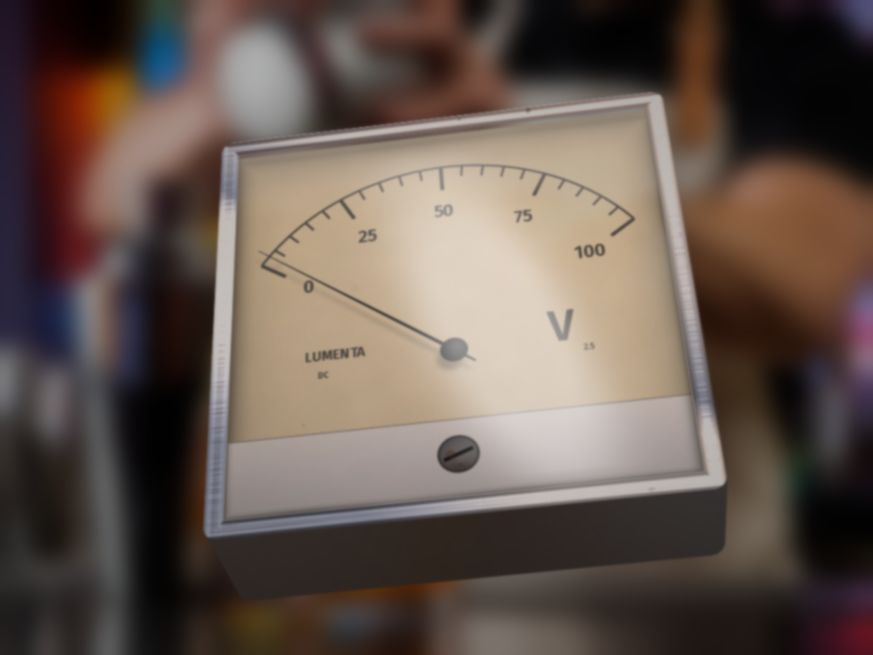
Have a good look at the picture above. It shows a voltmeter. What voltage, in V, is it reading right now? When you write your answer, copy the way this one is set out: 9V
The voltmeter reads 2.5V
